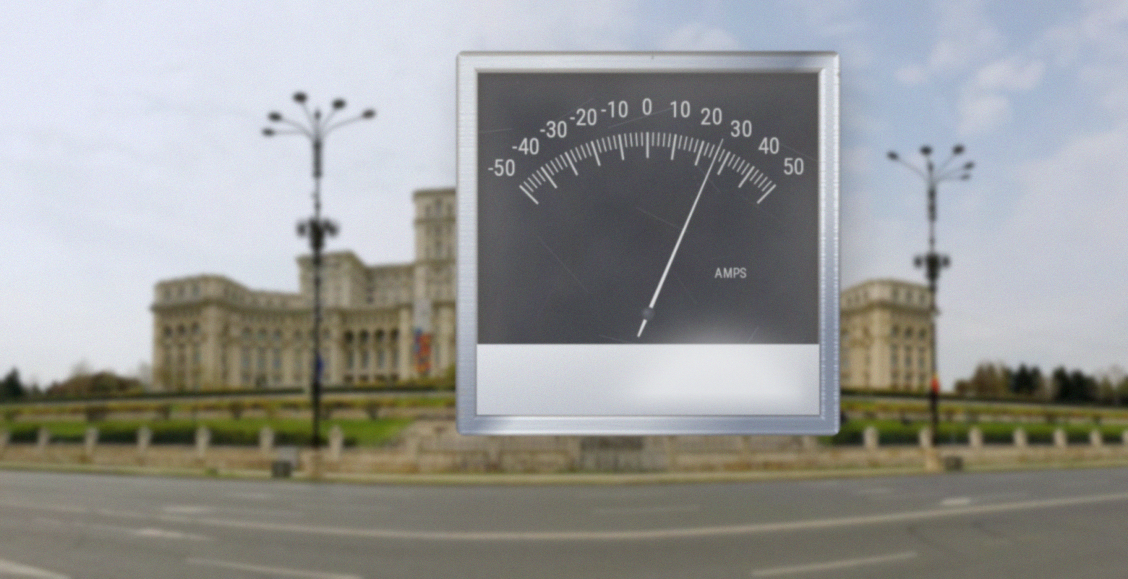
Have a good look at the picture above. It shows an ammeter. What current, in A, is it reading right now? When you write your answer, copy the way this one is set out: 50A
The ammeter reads 26A
